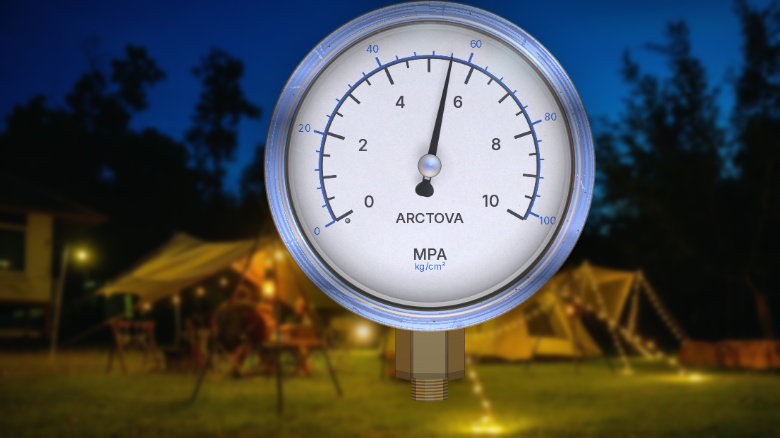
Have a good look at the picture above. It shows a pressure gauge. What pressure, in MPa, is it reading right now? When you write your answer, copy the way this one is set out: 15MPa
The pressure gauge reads 5.5MPa
